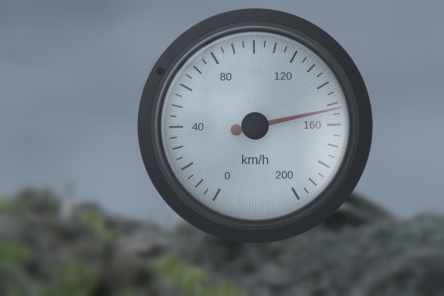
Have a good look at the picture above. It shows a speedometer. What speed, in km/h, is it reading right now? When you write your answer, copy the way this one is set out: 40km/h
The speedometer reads 152.5km/h
